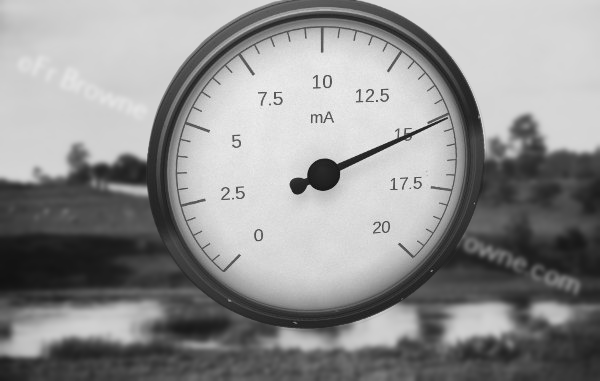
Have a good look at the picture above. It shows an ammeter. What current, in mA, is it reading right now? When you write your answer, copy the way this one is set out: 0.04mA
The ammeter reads 15mA
